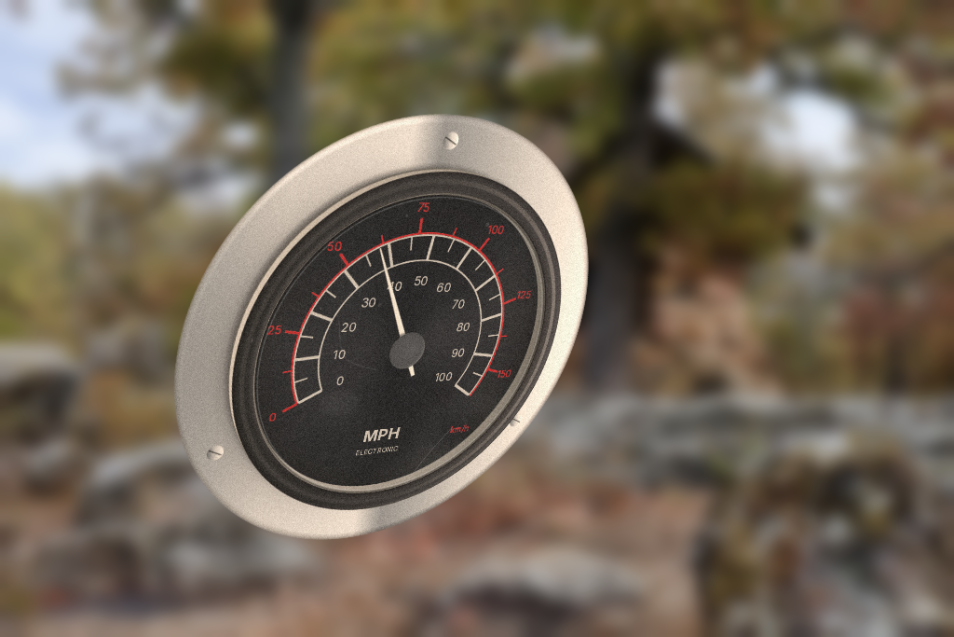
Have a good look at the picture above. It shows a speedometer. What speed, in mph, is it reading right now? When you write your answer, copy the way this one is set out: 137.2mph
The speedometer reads 37.5mph
